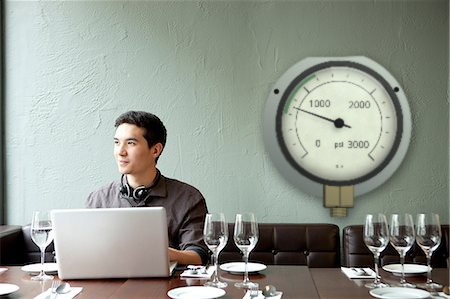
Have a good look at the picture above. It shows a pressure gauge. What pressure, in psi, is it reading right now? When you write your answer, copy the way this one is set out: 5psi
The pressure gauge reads 700psi
